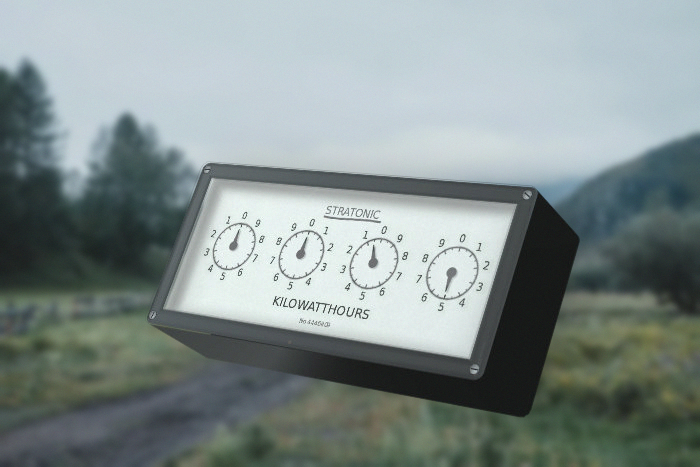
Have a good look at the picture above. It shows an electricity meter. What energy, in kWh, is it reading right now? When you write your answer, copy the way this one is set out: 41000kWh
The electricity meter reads 5kWh
